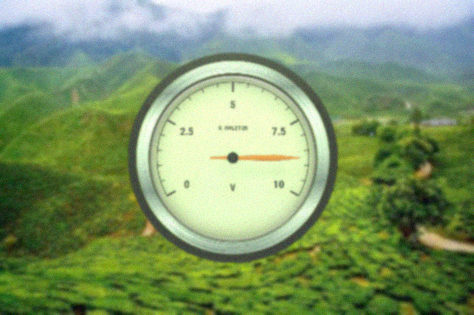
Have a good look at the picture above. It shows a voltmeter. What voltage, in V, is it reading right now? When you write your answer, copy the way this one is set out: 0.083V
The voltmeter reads 8.75V
